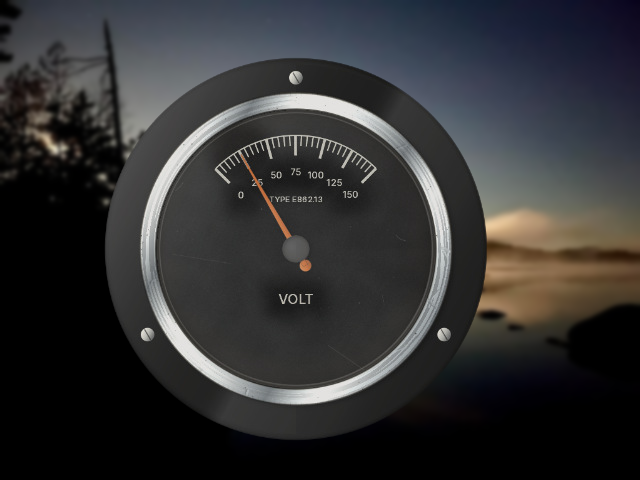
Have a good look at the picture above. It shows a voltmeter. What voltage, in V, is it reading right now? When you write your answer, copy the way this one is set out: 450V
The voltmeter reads 25V
